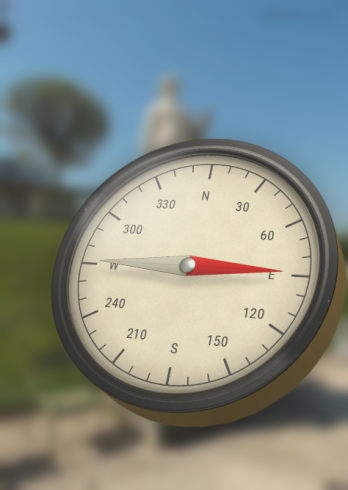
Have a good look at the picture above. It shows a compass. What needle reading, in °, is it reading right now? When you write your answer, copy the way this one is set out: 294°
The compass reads 90°
